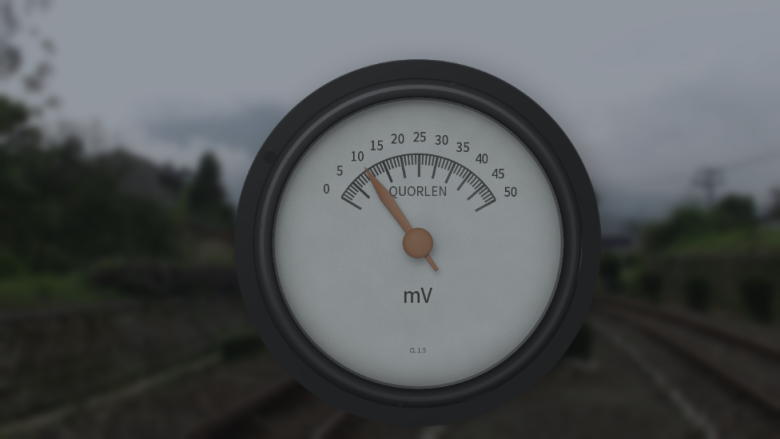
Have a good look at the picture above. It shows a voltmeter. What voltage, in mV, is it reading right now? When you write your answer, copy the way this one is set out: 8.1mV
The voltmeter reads 10mV
